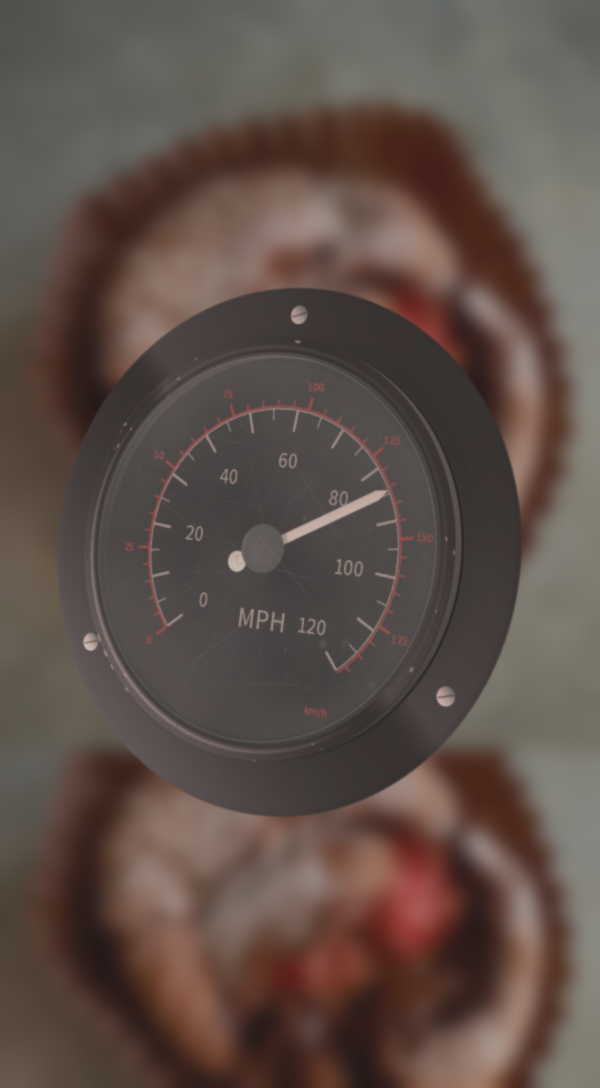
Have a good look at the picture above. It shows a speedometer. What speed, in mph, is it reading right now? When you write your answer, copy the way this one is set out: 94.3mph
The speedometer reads 85mph
